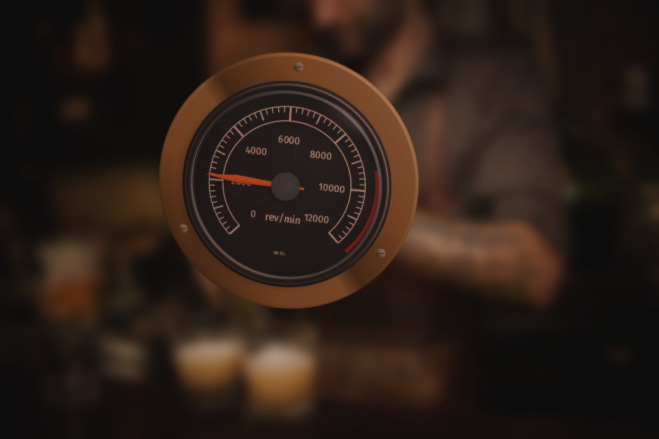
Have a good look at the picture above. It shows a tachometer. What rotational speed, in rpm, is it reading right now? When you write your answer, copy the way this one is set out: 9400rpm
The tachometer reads 2200rpm
